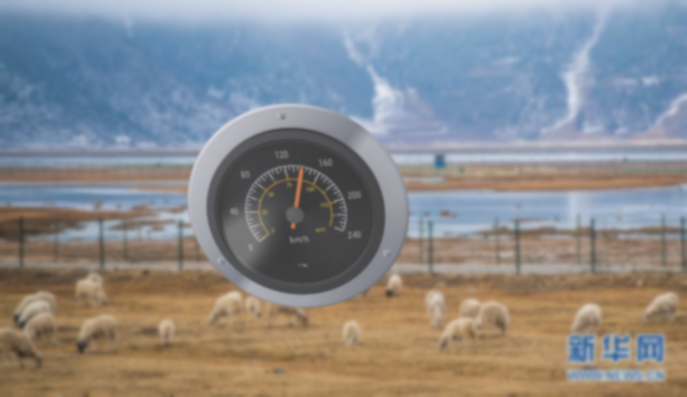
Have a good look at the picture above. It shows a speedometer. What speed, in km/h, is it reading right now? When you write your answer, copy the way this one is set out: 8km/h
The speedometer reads 140km/h
